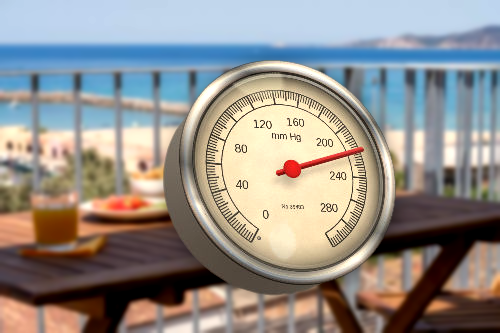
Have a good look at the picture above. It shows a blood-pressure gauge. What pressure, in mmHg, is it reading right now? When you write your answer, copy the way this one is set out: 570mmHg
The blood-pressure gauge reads 220mmHg
